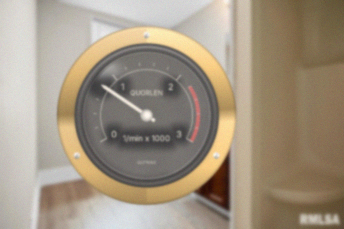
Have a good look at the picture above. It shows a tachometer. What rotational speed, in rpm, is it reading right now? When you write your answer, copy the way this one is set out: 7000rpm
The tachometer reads 800rpm
